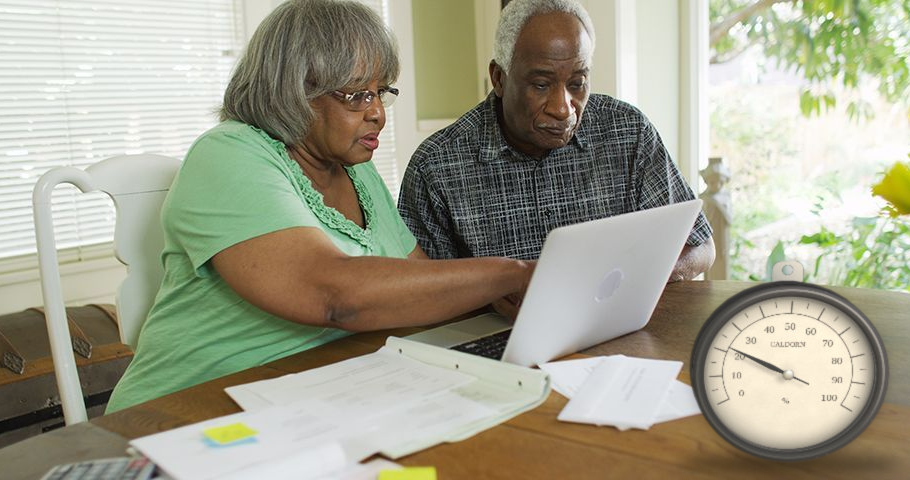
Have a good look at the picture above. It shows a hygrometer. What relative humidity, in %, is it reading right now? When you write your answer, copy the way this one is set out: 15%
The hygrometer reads 22.5%
